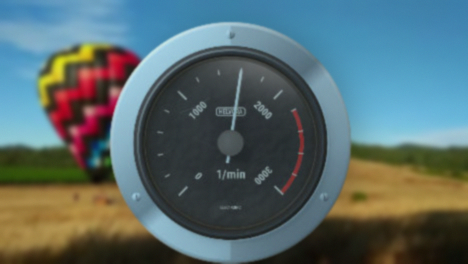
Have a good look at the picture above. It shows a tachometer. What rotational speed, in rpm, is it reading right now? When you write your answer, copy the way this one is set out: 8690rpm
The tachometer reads 1600rpm
